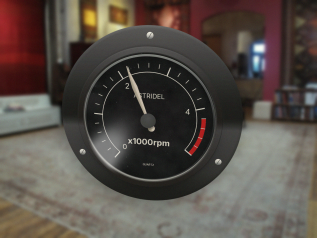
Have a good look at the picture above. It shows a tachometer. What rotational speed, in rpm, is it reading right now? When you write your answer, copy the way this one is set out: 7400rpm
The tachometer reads 2200rpm
